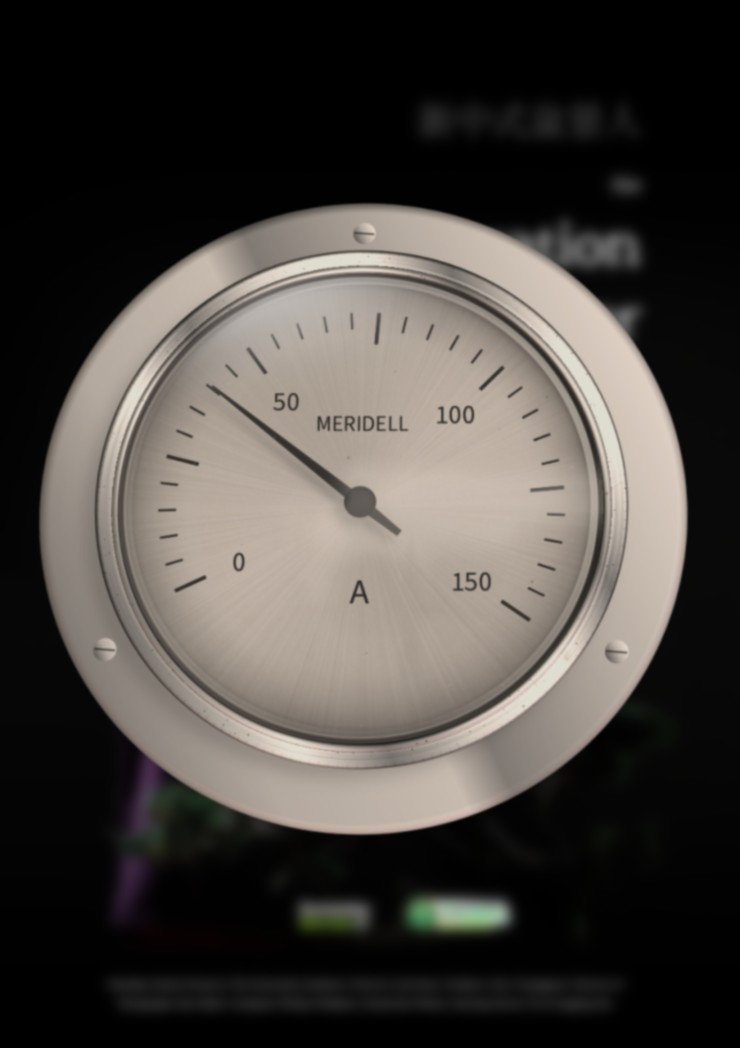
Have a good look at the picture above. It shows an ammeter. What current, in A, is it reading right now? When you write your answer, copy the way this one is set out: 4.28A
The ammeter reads 40A
